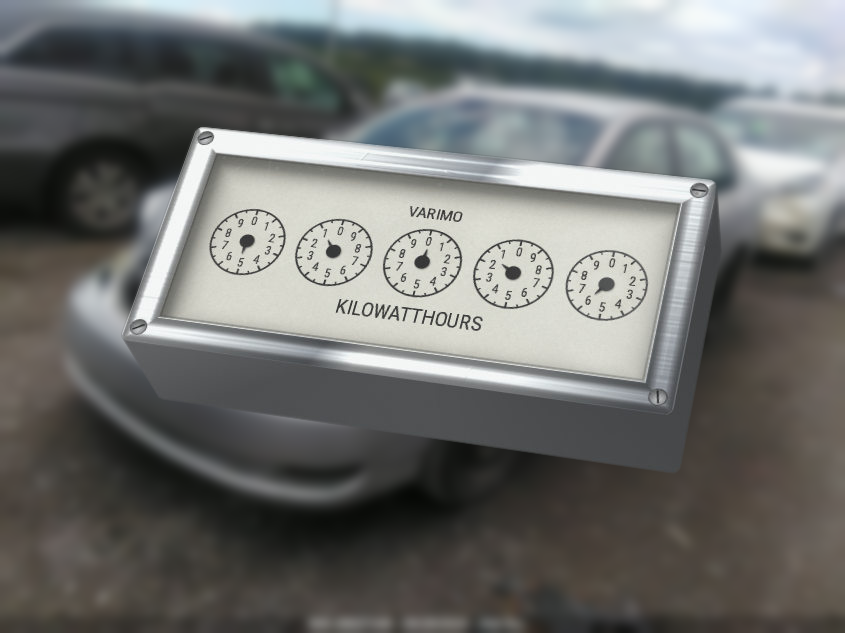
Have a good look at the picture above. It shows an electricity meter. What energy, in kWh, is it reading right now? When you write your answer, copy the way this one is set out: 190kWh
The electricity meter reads 51016kWh
